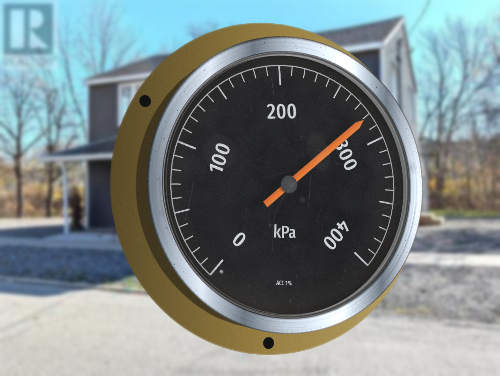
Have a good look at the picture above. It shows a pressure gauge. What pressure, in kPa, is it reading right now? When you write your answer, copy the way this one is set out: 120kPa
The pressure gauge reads 280kPa
